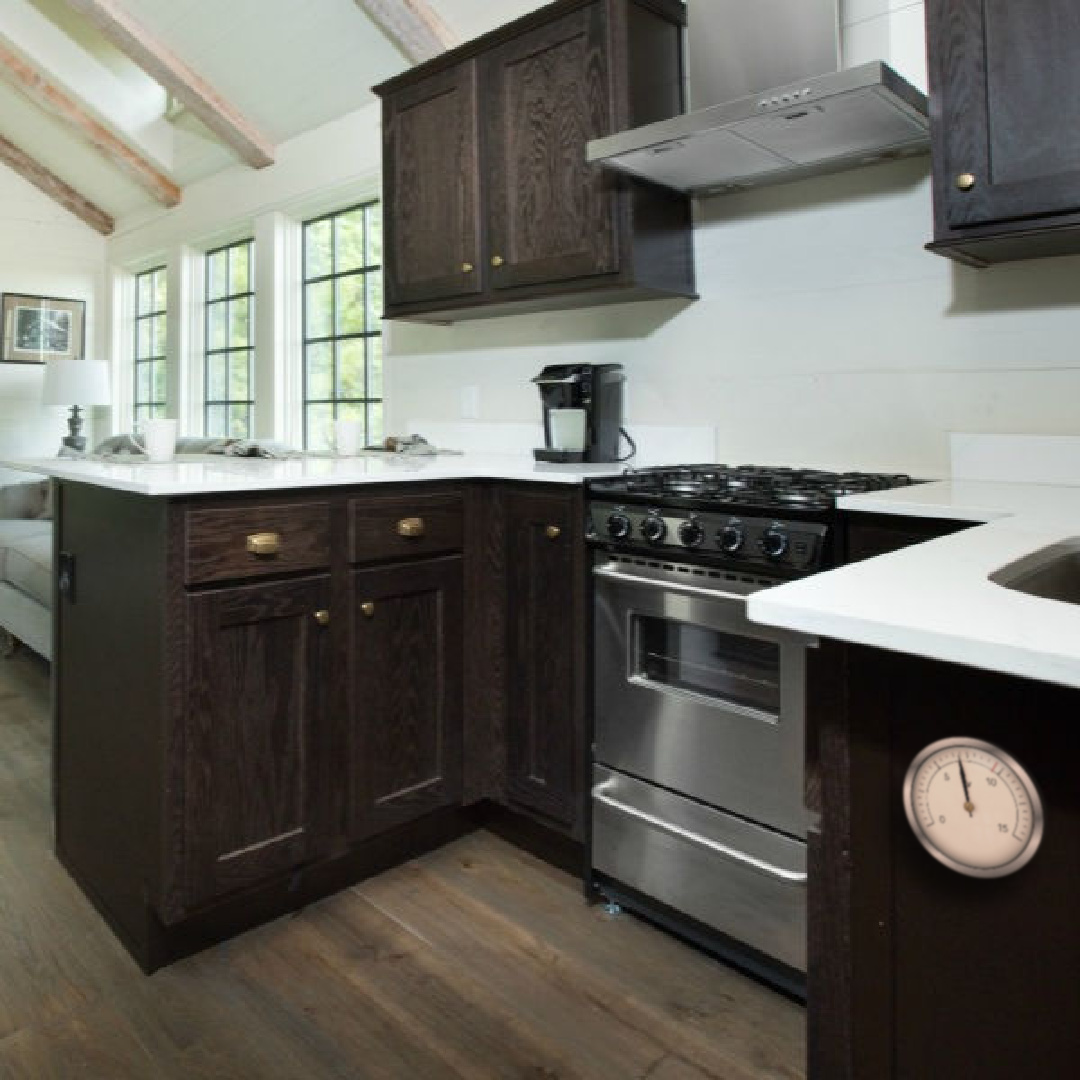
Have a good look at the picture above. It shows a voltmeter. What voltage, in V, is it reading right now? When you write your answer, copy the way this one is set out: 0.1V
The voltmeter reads 7V
